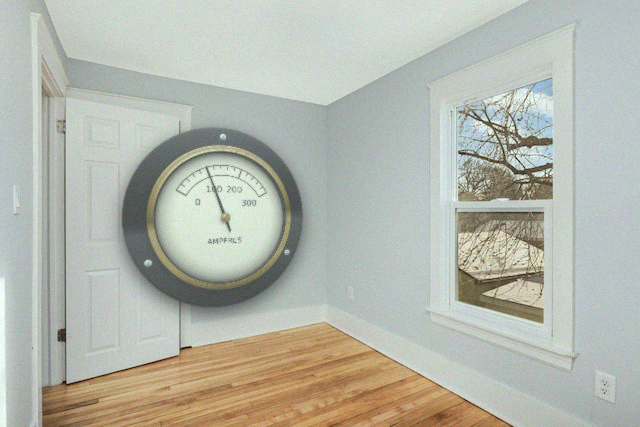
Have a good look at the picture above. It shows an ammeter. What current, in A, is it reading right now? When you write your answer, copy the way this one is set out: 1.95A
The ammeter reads 100A
